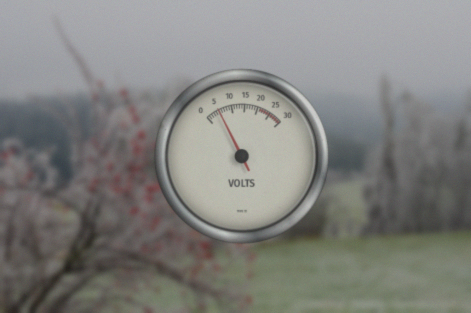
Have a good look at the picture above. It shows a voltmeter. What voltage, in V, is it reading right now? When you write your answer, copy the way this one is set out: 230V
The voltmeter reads 5V
